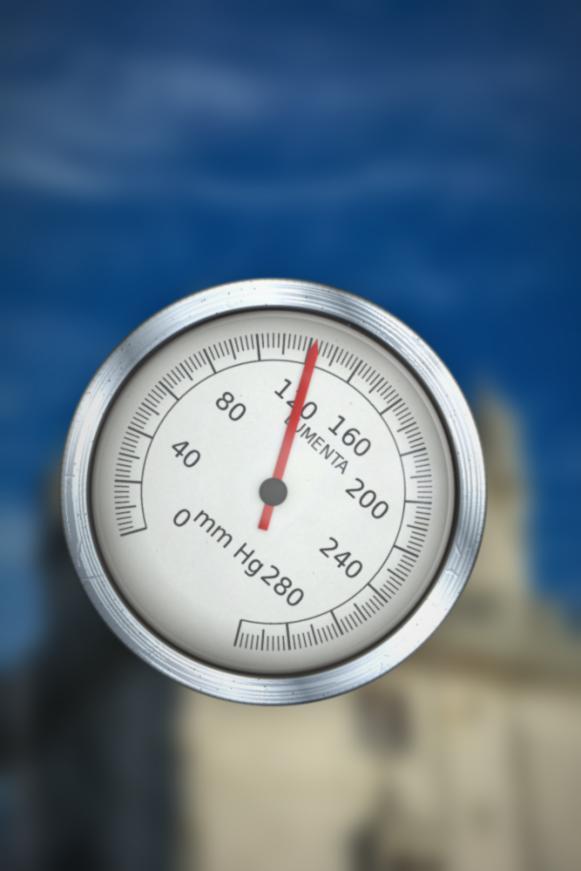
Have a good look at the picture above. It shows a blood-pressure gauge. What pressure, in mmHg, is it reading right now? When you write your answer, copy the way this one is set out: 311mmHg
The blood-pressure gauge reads 122mmHg
